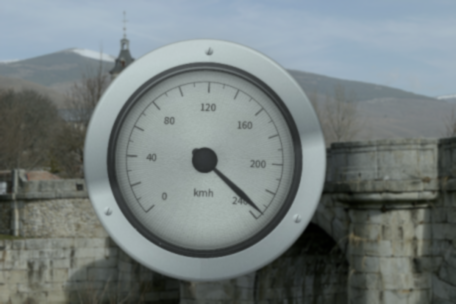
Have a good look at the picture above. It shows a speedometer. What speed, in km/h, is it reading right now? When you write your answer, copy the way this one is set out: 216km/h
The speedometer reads 235km/h
